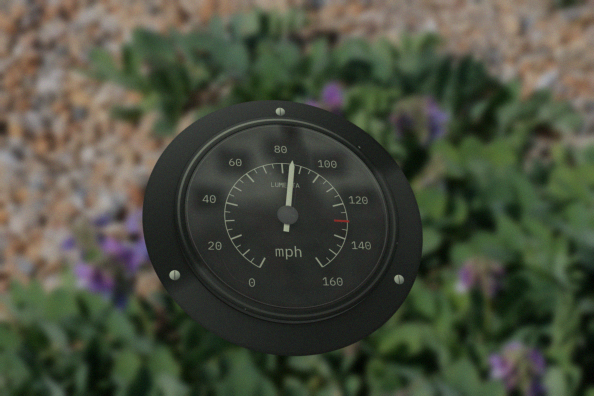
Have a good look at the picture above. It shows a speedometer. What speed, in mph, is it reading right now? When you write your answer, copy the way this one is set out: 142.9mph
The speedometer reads 85mph
